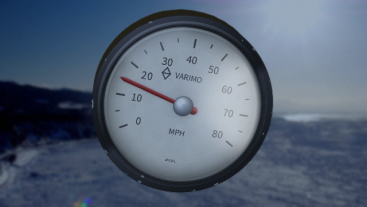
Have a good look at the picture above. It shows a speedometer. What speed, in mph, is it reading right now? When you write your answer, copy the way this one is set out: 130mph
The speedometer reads 15mph
